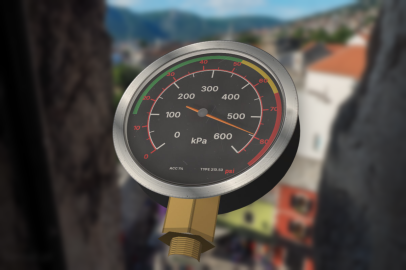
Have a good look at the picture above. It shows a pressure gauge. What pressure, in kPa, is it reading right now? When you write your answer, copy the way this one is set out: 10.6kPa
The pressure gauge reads 550kPa
